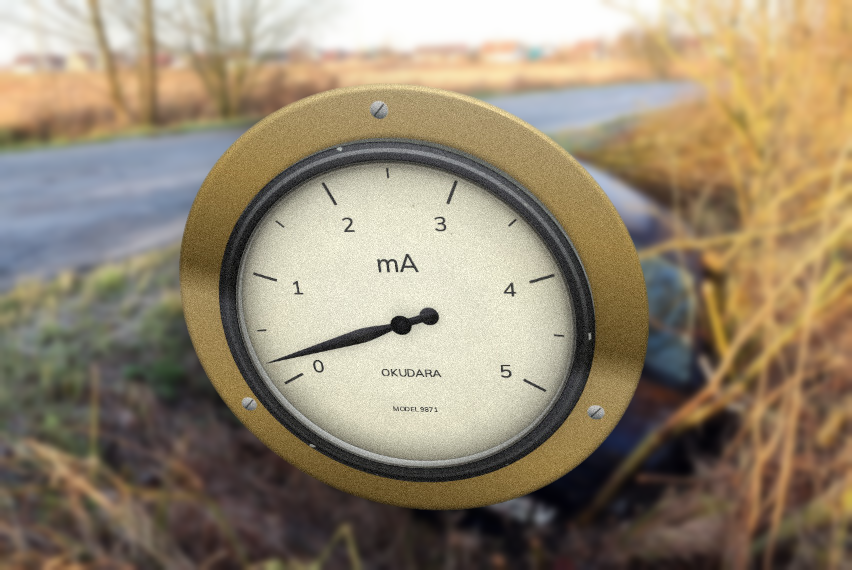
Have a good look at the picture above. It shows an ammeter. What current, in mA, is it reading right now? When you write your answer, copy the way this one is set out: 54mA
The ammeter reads 0.25mA
